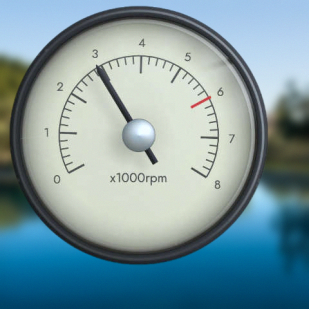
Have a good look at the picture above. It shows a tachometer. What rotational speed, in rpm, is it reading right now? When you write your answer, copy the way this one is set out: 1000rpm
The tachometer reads 2900rpm
